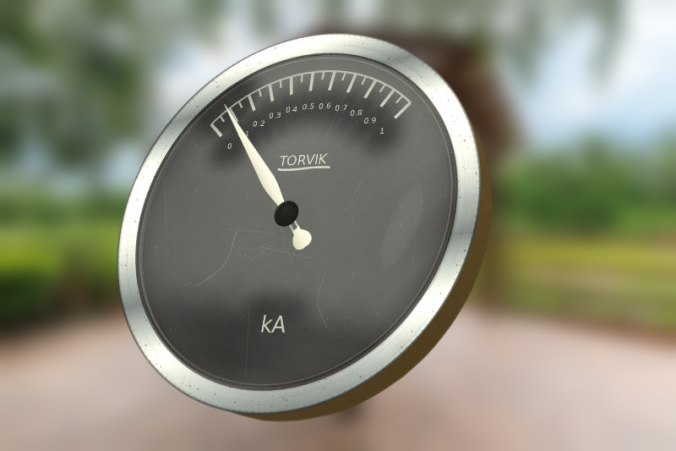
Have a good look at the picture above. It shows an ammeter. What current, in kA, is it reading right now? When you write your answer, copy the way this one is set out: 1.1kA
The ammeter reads 0.1kA
